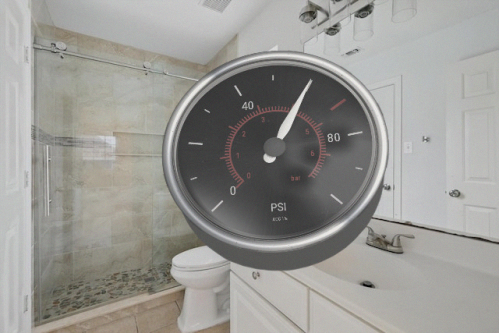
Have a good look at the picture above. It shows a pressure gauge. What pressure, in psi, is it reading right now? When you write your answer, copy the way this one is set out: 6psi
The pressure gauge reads 60psi
